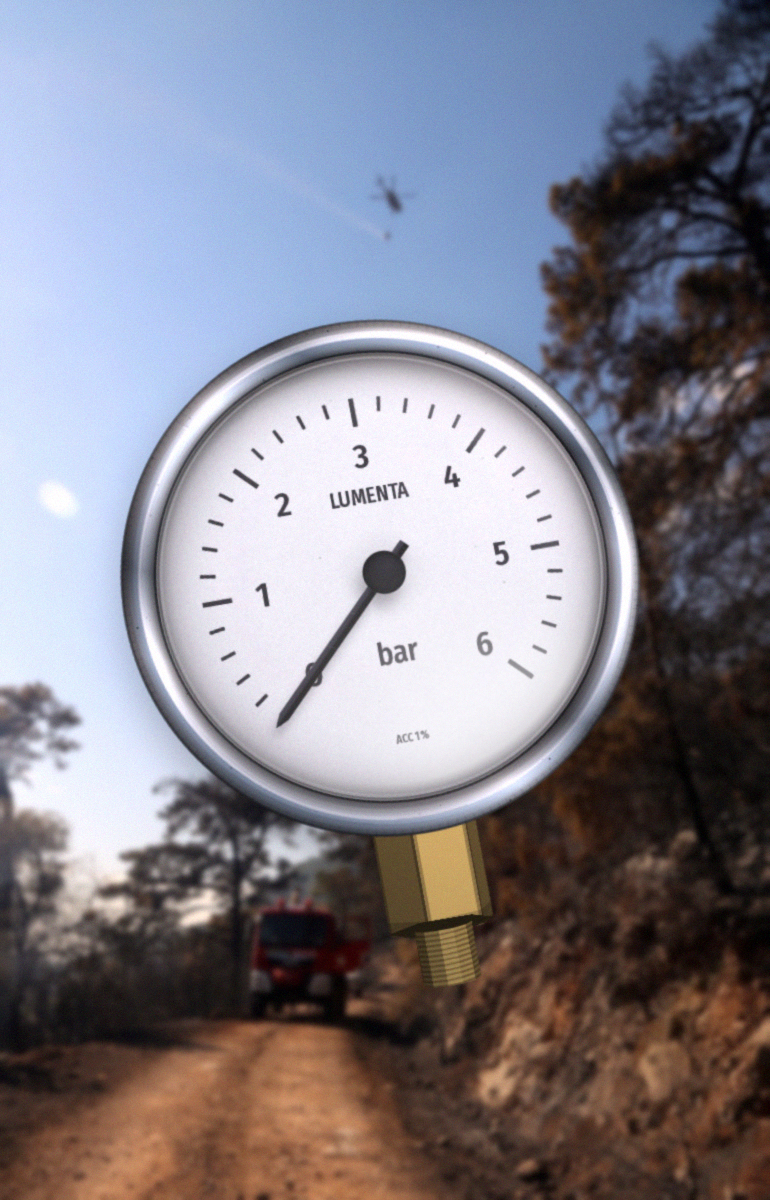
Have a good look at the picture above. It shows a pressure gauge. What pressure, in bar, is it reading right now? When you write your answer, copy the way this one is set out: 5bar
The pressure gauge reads 0bar
